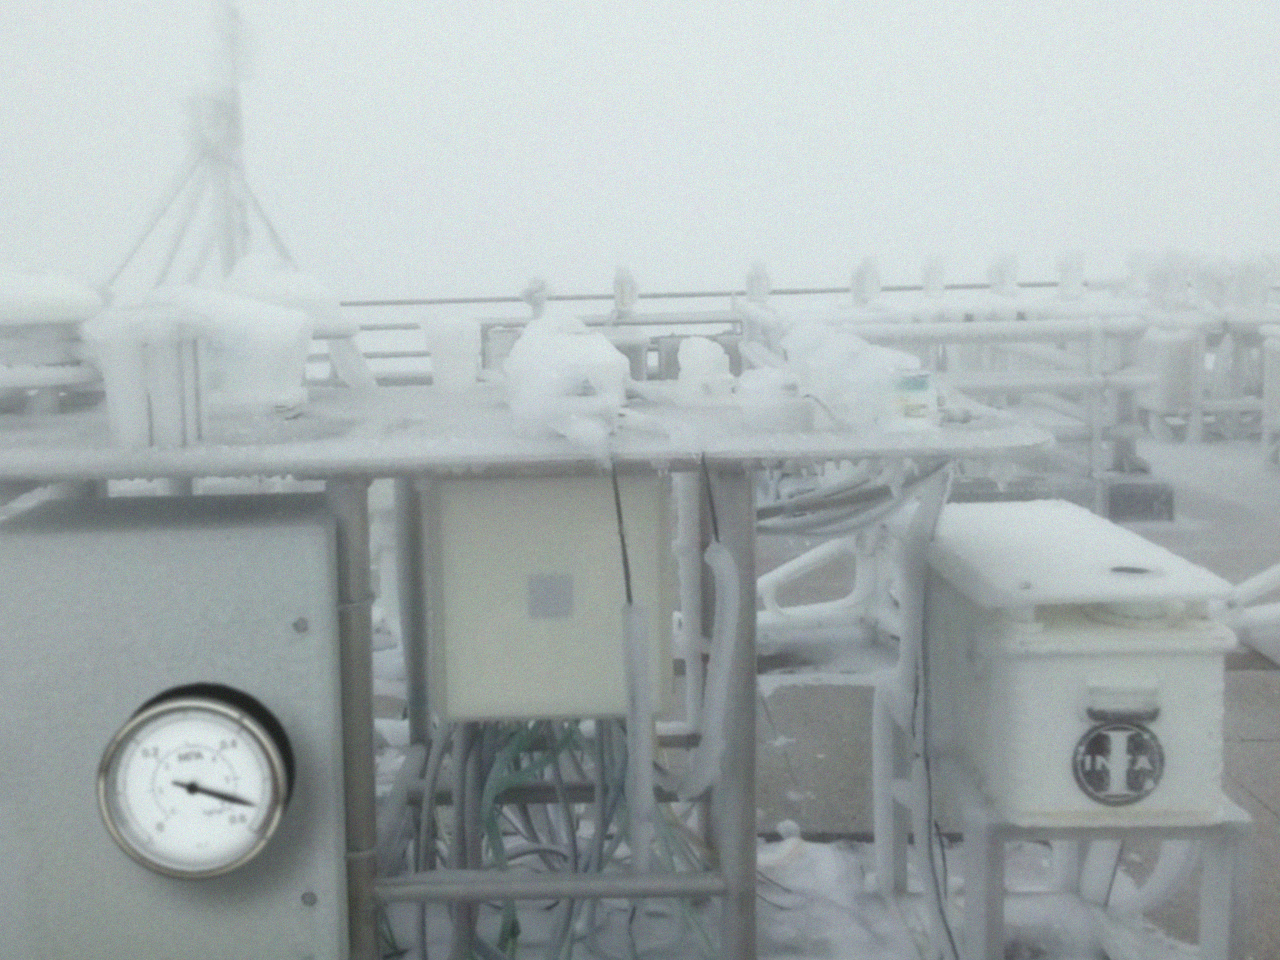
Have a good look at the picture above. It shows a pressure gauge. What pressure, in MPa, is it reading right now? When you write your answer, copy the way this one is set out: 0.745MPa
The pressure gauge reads 0.55MPa
